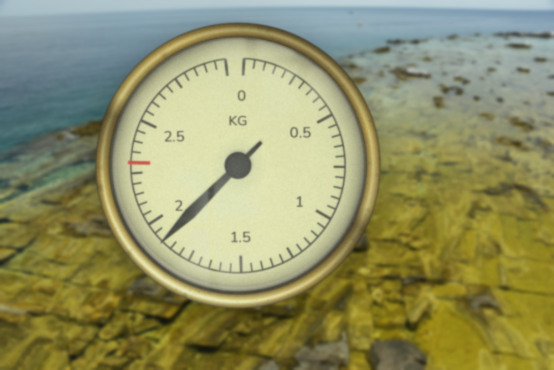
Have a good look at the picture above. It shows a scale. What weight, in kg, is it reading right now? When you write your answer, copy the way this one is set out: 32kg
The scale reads 1.9kg
